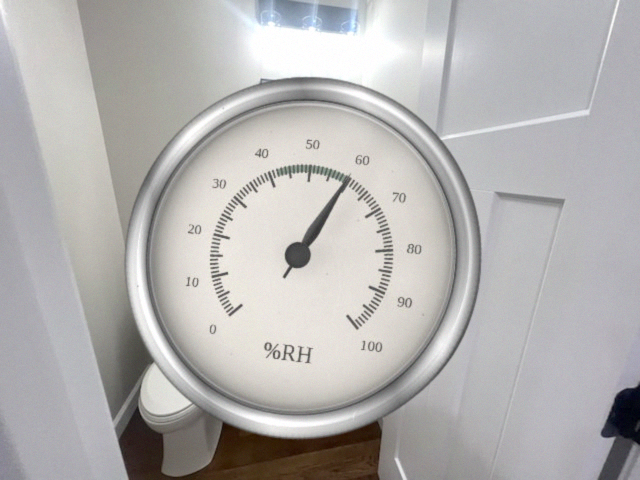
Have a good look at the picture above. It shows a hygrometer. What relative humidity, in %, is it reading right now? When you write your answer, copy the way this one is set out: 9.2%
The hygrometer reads 60%
